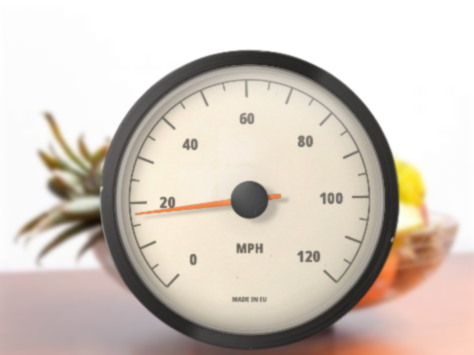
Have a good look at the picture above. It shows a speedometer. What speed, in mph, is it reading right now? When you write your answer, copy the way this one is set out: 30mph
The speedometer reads 17.5mph
